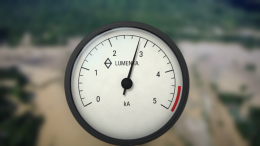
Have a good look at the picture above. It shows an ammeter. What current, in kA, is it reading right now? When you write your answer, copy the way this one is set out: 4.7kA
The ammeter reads 2.8kA
